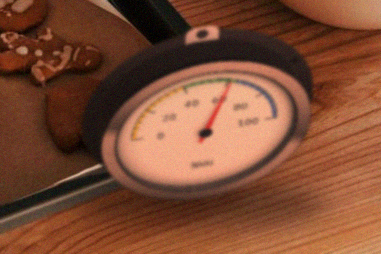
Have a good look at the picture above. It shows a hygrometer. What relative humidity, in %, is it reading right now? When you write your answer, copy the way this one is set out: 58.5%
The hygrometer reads 60%
